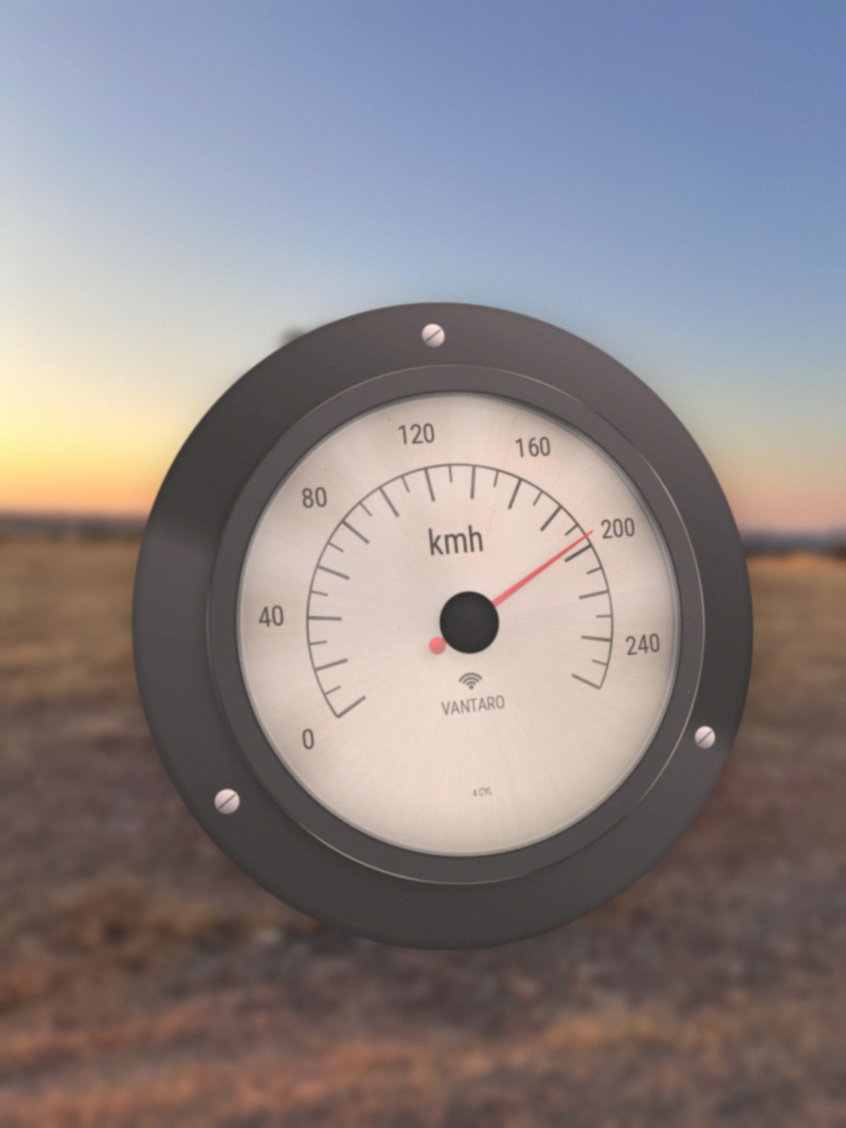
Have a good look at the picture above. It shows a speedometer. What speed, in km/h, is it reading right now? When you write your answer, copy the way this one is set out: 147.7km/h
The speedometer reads 195km/h
